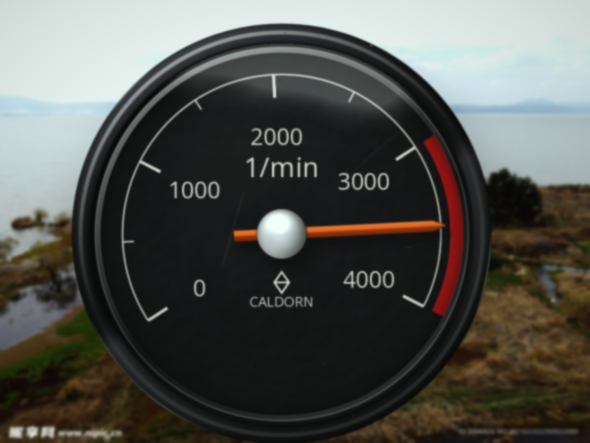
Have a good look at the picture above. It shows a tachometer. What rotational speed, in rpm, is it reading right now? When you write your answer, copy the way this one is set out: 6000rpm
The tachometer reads 3500rpm
